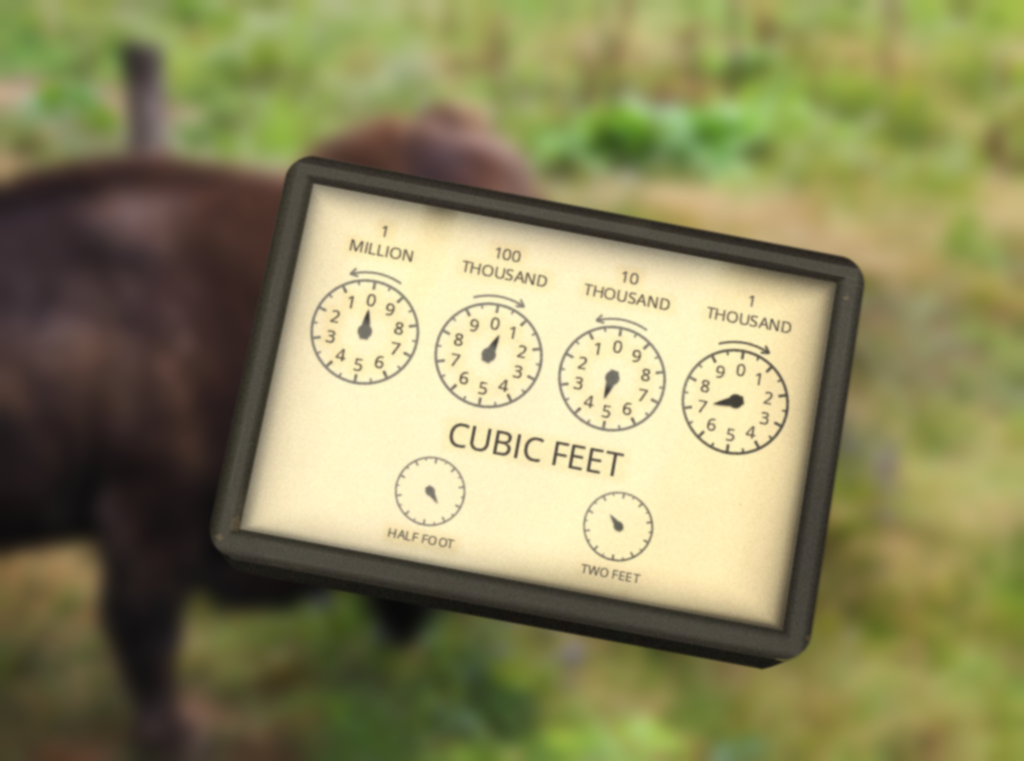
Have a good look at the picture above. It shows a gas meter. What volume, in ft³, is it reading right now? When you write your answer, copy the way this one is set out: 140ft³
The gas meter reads 4700ft³
